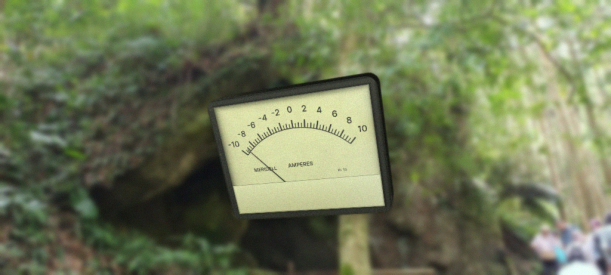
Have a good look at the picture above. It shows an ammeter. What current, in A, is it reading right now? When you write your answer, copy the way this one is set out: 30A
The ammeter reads -9A
